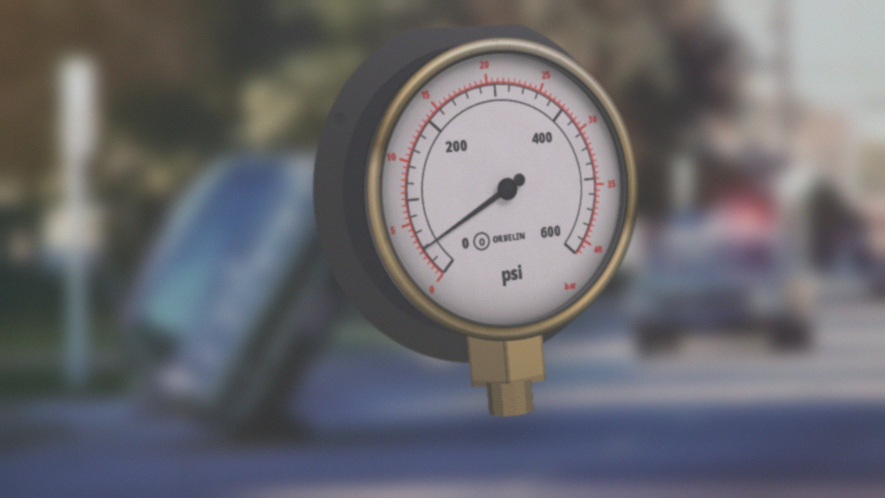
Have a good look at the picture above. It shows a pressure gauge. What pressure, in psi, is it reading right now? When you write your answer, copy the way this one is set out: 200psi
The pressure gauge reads 40psi
